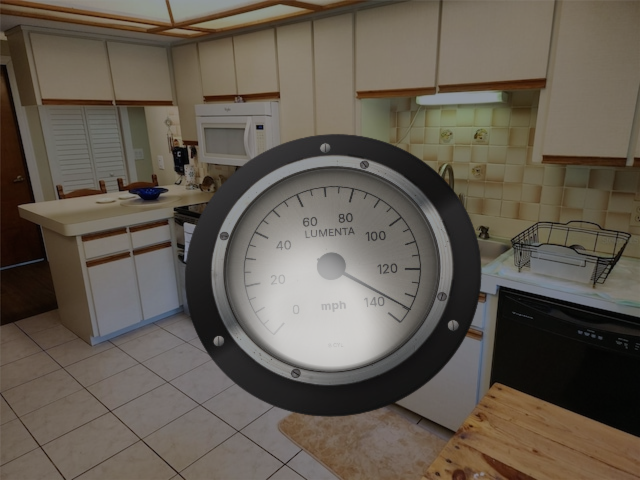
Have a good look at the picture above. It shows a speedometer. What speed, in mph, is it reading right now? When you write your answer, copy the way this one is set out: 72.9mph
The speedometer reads 135mph
